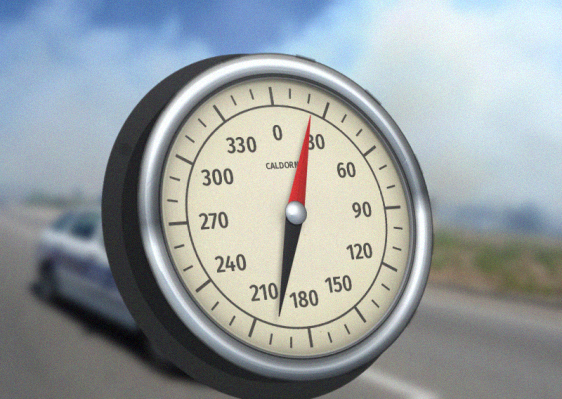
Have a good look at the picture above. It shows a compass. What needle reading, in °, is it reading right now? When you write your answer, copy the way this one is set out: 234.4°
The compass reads 20°
